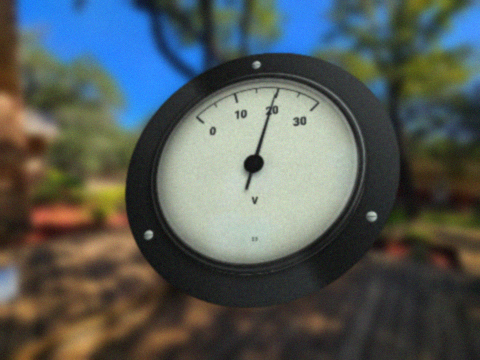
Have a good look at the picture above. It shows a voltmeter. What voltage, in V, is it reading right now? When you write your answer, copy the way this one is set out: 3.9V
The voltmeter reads 20V
